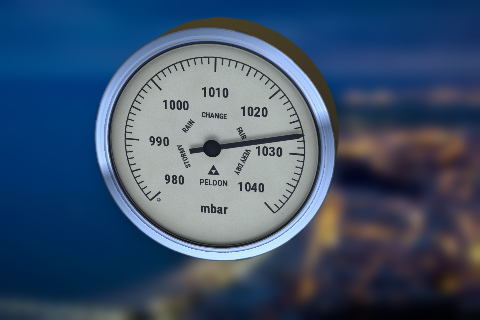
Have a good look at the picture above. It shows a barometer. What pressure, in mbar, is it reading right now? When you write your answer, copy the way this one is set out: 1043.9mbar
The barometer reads 1027mbar
